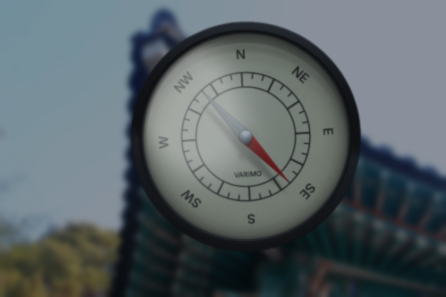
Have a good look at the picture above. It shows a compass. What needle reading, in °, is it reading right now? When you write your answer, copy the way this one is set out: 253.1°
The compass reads 140°
